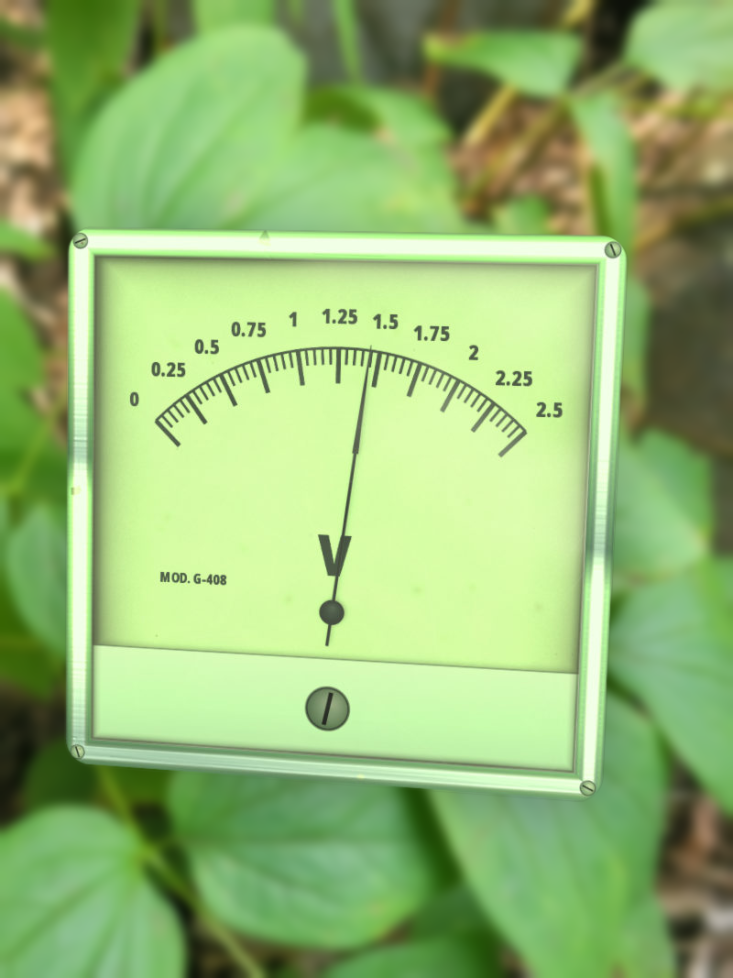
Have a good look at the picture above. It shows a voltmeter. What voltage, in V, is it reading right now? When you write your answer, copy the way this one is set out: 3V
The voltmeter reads 1.45V
